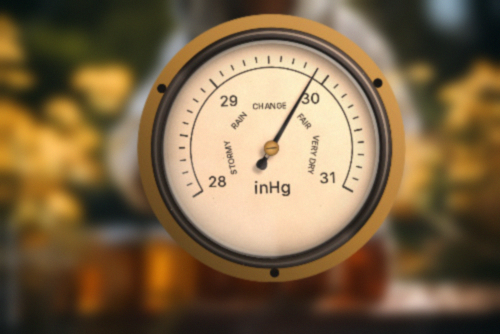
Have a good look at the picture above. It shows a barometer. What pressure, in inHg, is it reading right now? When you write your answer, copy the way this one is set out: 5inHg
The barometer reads 29.9inHg
